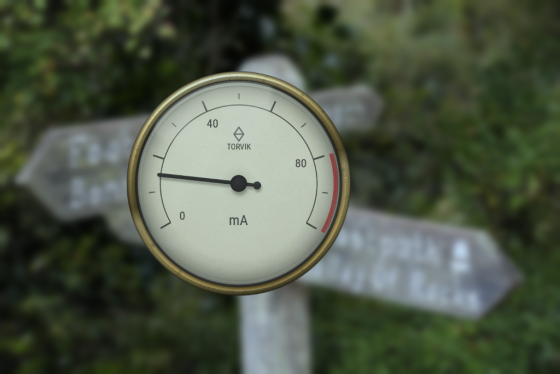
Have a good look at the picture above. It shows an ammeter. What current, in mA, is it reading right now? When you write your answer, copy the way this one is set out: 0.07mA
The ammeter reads 15mA
